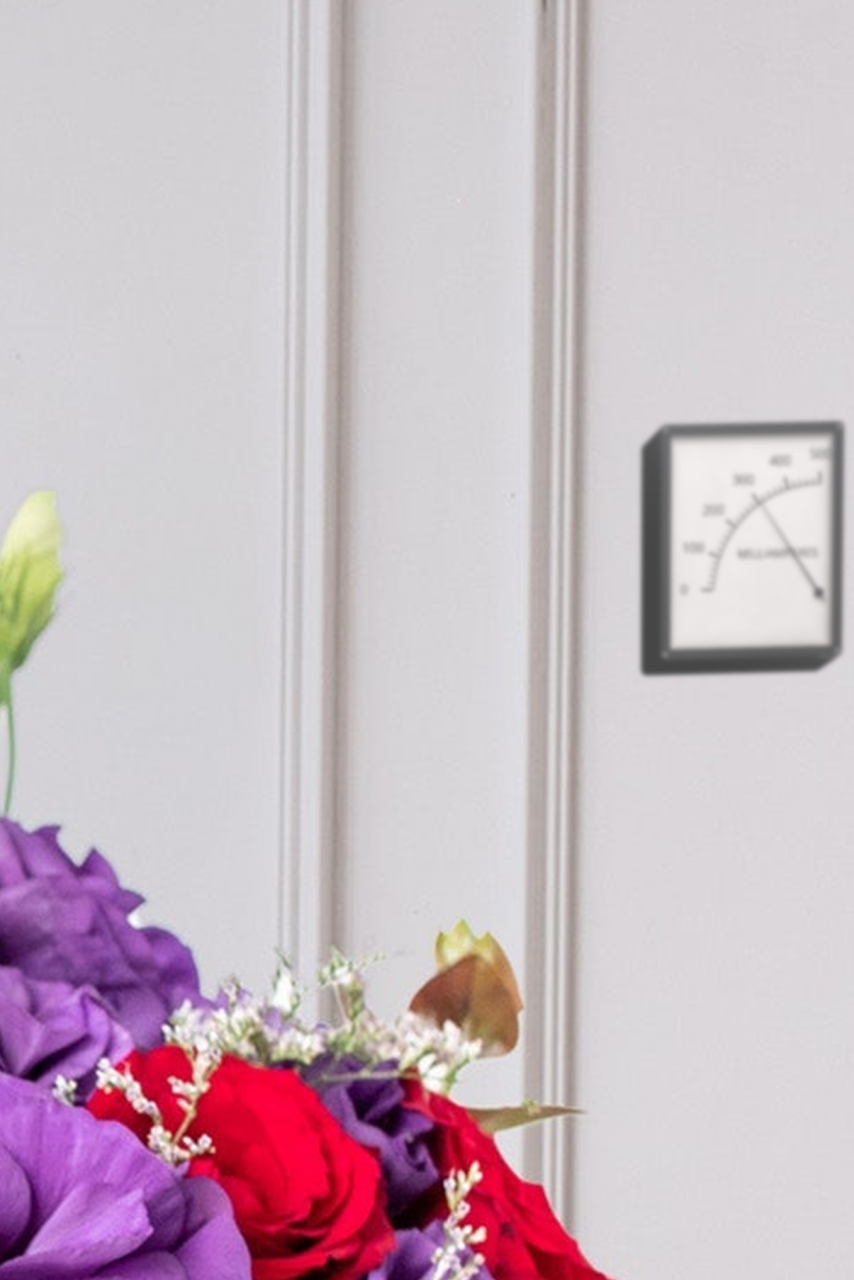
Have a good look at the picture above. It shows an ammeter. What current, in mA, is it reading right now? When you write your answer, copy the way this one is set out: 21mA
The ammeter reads 300mA
